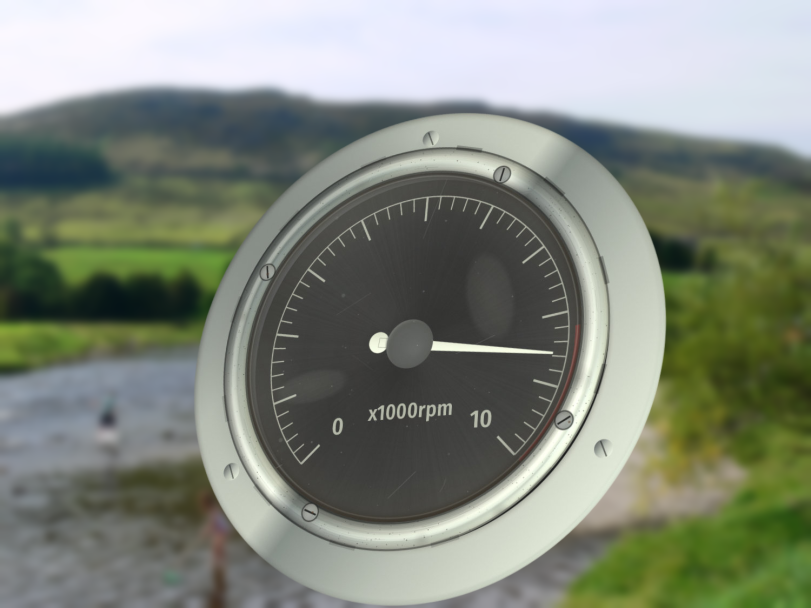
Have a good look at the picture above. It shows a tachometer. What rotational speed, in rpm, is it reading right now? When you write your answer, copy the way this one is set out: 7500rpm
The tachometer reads 8600rpm
